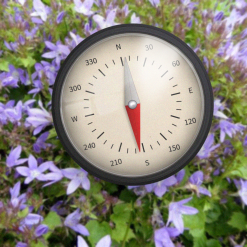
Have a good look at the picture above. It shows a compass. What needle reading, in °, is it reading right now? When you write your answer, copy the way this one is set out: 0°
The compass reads 185°
